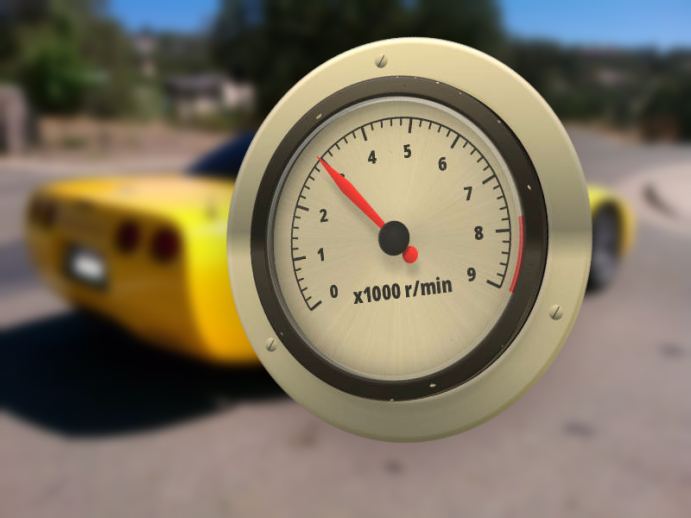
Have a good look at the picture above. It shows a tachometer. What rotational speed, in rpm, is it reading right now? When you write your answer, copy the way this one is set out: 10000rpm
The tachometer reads 3000rpm
